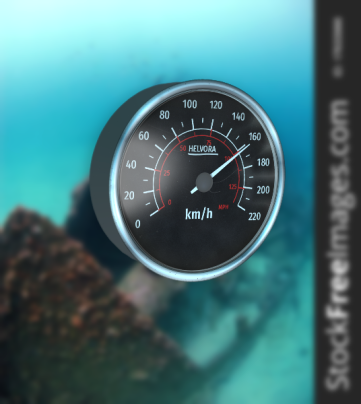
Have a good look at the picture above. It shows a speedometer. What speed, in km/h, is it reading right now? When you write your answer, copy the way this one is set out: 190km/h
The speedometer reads 160km/h
